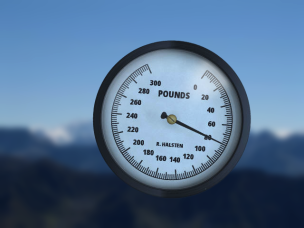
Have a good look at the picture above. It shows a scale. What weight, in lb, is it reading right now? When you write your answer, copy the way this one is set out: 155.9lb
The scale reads 80lb
